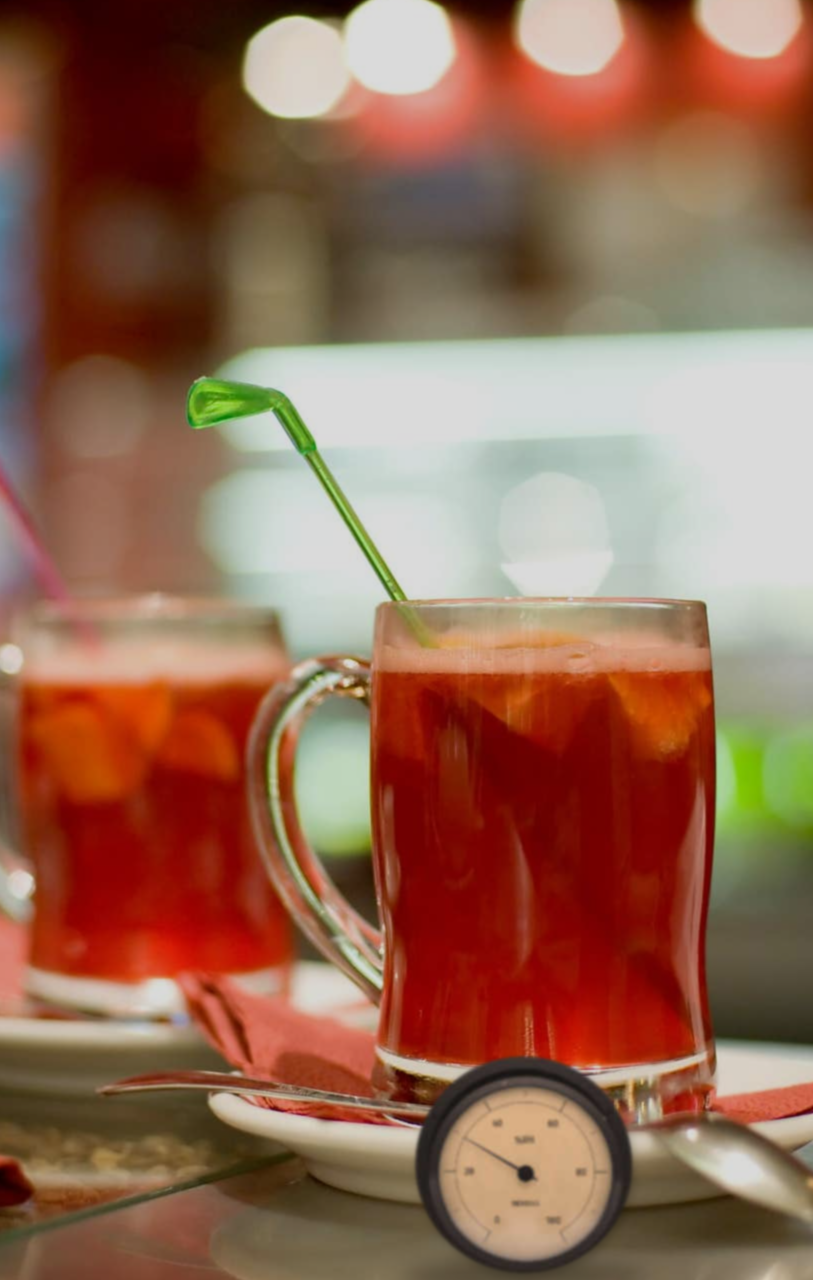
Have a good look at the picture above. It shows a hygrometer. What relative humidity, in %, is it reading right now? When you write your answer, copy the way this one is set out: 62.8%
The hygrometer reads 30%
